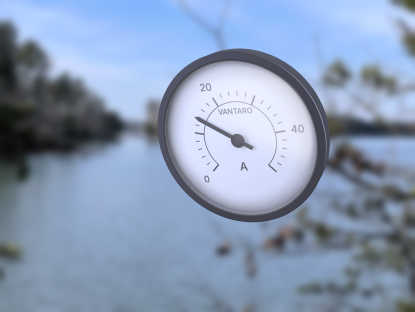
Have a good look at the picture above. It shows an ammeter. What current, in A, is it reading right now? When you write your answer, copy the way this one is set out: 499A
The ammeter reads 14A
